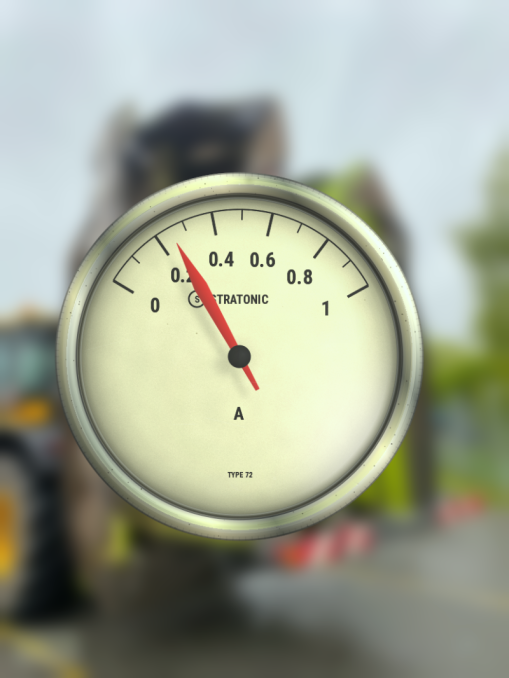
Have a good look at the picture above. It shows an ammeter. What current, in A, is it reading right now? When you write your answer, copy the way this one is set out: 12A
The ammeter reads 0.25A
